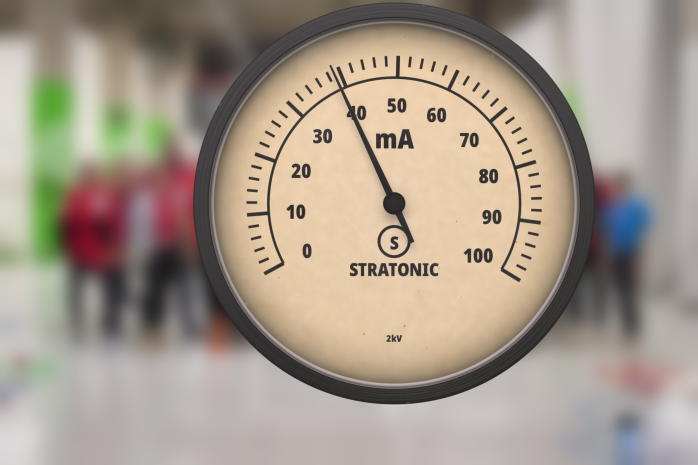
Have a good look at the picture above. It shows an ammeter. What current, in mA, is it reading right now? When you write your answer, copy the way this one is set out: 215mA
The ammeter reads 39mA
